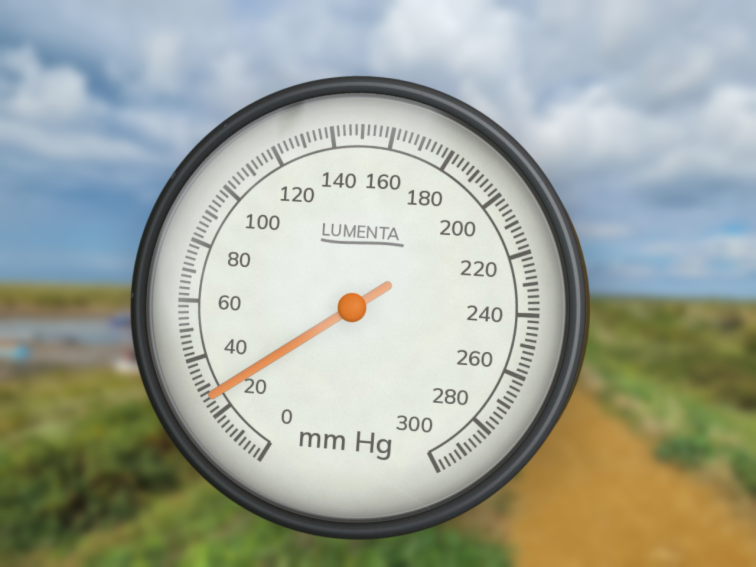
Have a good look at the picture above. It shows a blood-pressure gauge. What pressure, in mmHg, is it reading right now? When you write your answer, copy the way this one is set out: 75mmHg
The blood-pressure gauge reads 26mmHg
